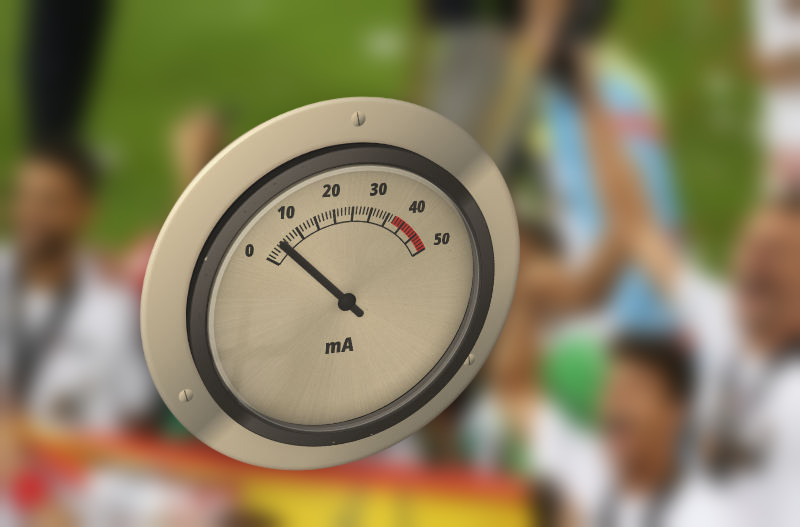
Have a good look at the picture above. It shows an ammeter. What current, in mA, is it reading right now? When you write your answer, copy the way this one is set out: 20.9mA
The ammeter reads 5mA
